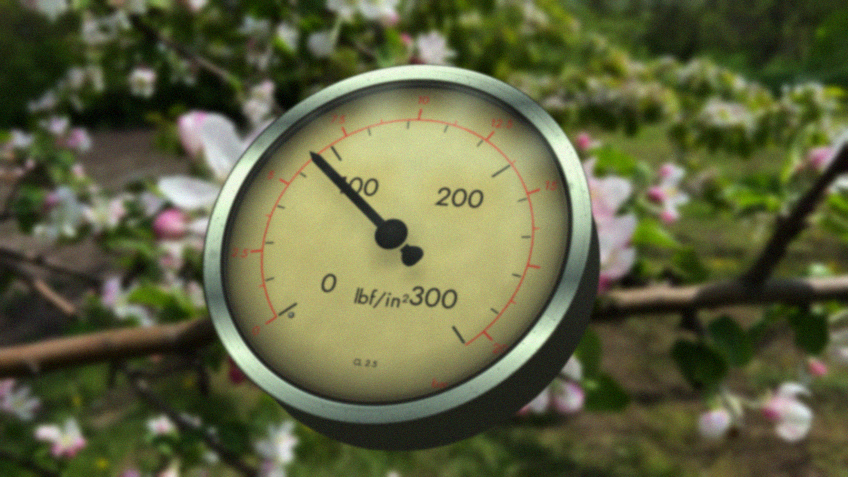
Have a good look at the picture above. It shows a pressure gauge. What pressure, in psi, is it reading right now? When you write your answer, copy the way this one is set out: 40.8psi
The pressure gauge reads 90psi
